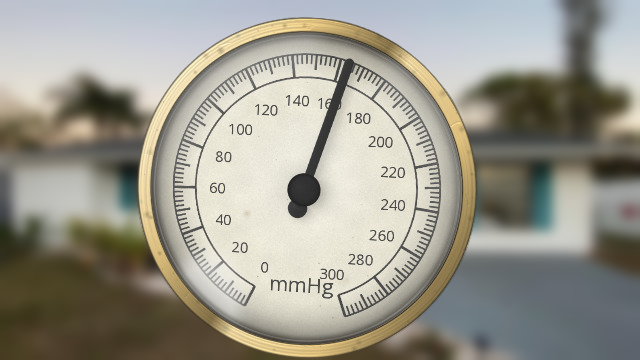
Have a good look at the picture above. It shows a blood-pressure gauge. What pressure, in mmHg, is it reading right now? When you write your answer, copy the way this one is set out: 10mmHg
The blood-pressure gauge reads 164mmHg
